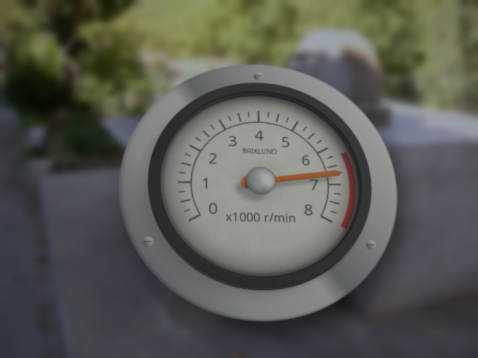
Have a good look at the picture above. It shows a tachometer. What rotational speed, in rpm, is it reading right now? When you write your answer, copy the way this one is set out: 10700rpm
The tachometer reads 6750rpm
